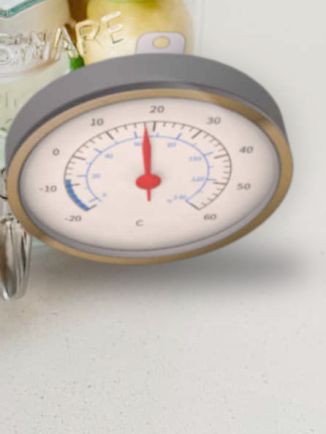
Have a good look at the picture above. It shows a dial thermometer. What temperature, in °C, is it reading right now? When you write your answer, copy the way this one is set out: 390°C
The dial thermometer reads 18°C
